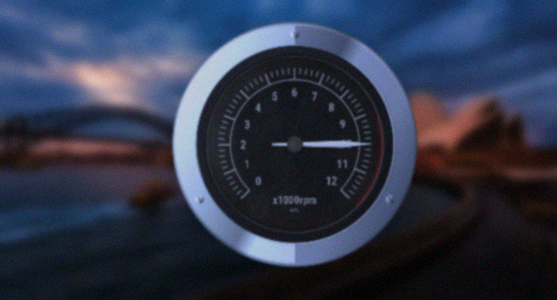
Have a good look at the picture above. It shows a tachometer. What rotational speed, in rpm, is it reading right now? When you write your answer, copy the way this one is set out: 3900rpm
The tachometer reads 10000rpm
